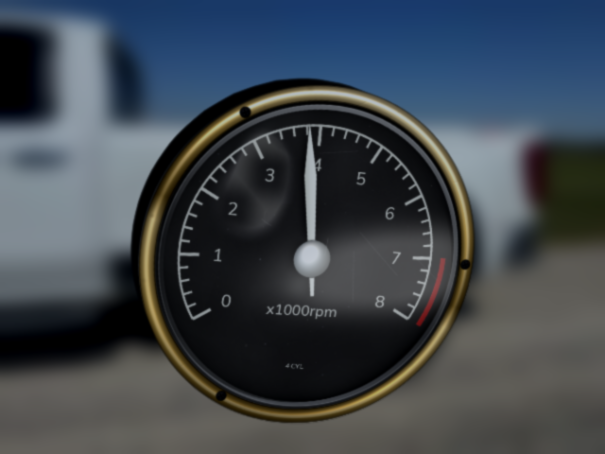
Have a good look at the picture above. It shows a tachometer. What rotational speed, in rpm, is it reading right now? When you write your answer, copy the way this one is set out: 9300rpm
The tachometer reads 3800rpm
